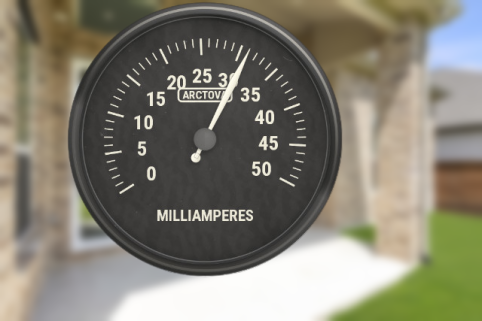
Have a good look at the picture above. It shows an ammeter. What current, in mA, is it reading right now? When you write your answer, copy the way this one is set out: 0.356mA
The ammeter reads 31mA
